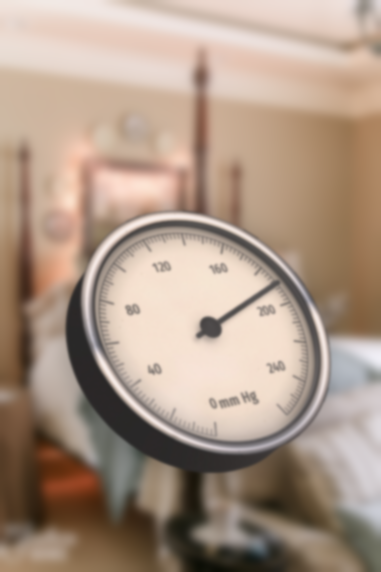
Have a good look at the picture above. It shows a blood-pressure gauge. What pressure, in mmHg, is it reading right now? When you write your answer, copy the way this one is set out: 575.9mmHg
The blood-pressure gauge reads 190mmHg
